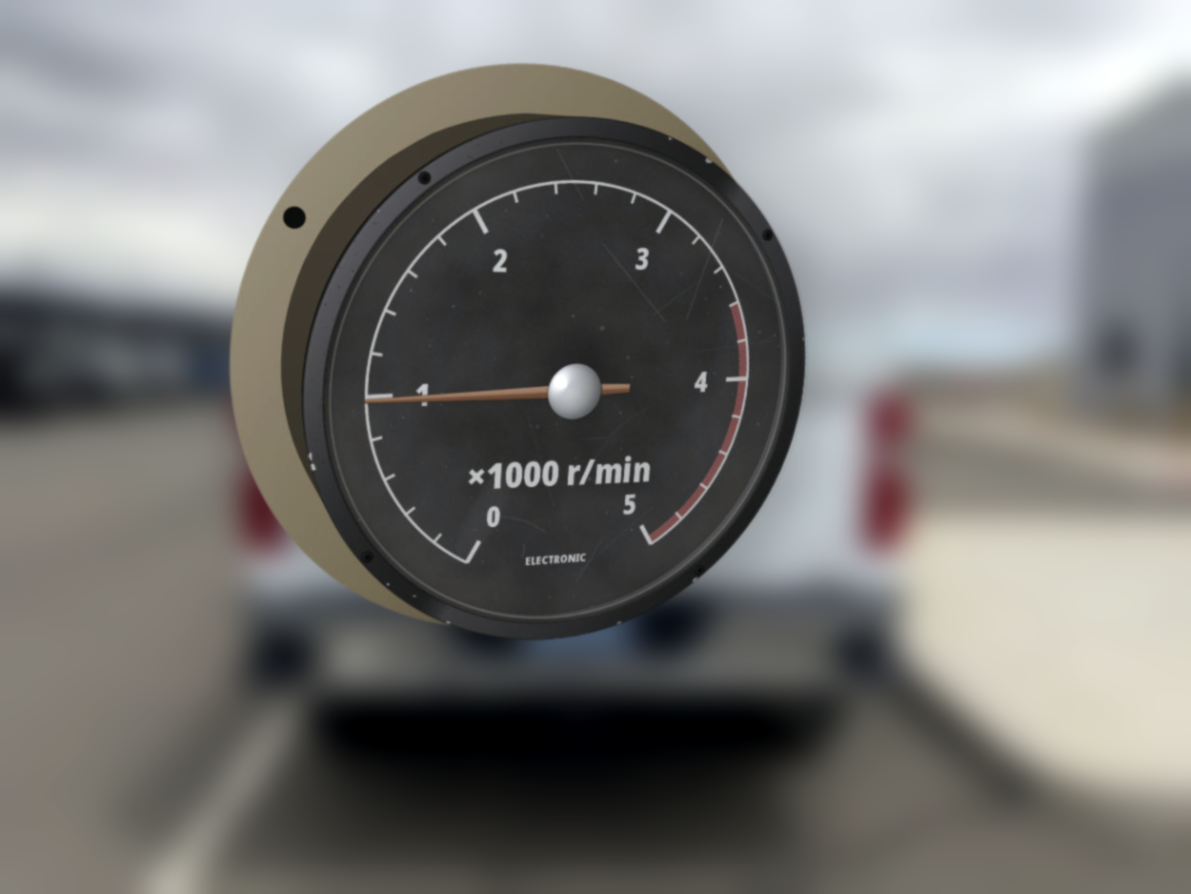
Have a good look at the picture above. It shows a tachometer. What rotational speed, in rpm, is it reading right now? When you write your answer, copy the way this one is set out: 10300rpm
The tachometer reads 1000rpm
